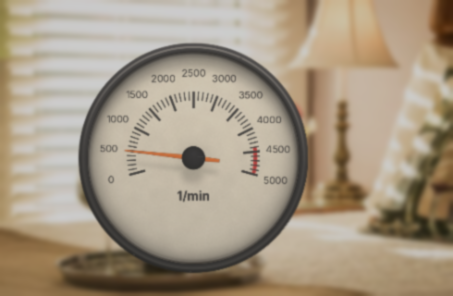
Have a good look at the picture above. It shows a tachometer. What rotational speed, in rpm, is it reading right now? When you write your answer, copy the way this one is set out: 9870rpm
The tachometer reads 500rpm
